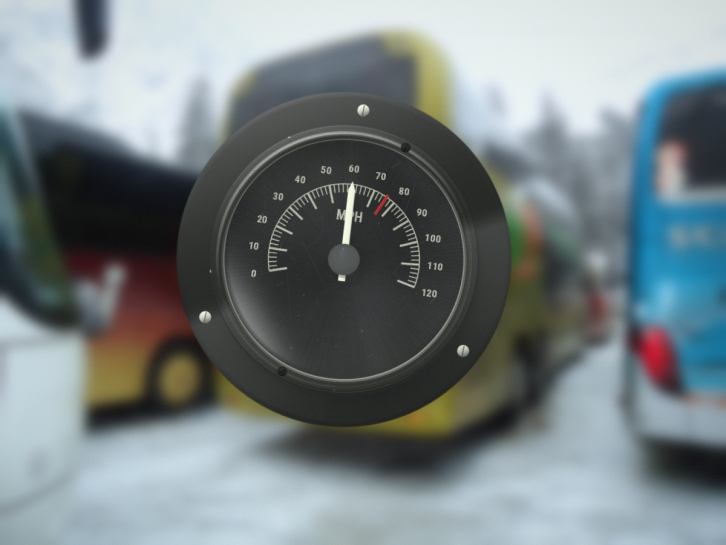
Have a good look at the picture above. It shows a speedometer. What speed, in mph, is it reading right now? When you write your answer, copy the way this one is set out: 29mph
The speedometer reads 60mph
